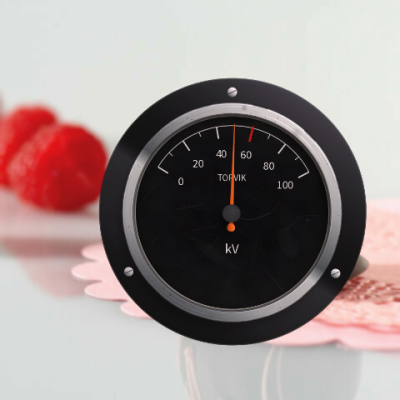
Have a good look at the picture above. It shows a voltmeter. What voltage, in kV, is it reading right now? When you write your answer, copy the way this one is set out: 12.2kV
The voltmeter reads 50kV
